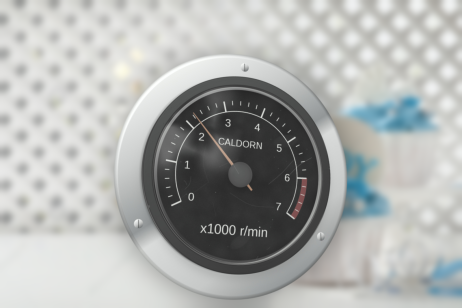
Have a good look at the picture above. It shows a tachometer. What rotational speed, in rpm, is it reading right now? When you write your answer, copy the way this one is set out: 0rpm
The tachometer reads 2200rpm
